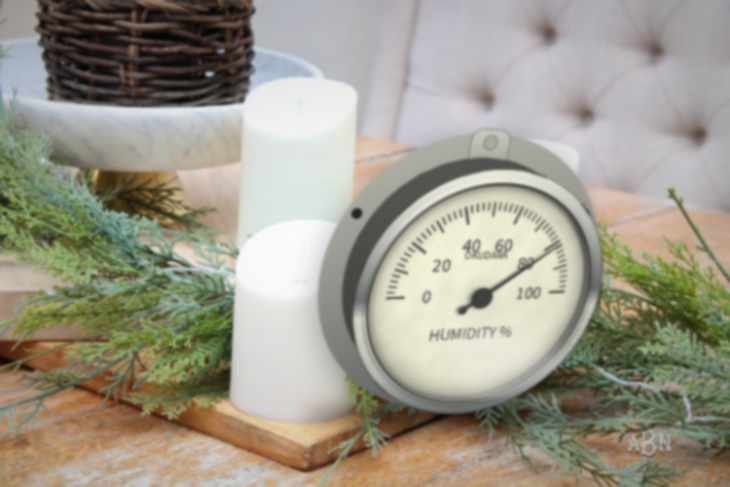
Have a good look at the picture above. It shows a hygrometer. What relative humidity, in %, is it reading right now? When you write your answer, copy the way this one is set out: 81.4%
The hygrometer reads 80%
